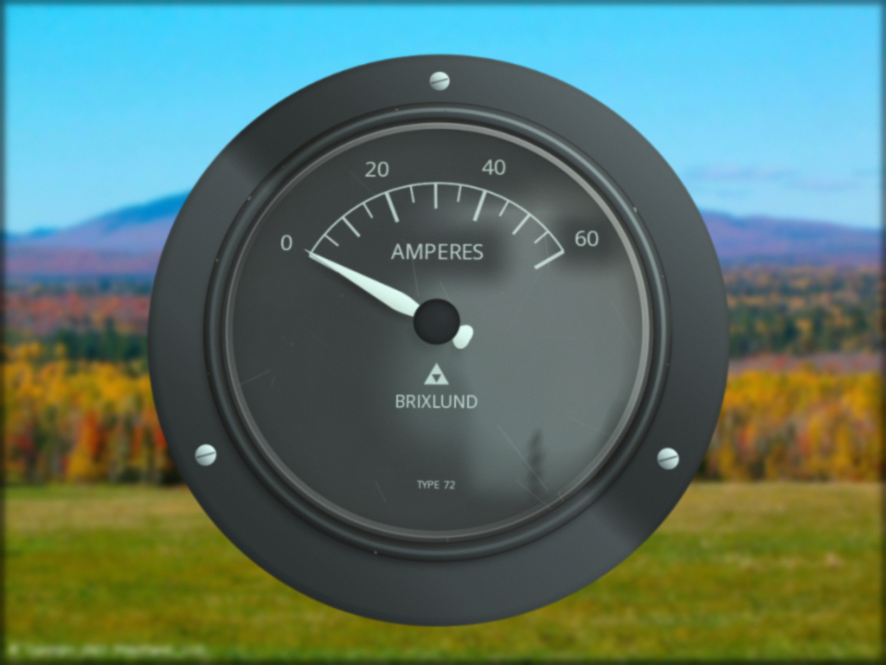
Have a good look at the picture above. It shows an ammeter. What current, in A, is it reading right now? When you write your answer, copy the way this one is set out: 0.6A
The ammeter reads 0A
